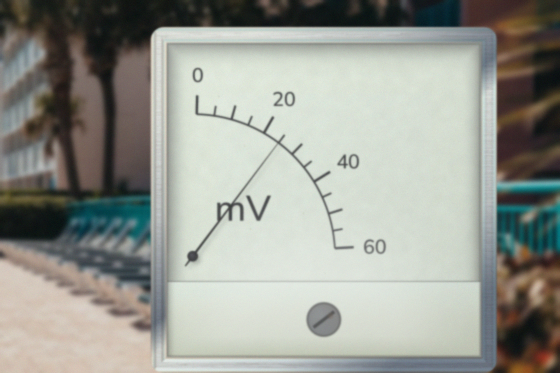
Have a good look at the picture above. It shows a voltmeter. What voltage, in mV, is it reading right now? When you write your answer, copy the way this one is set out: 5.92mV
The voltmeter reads 25mV
